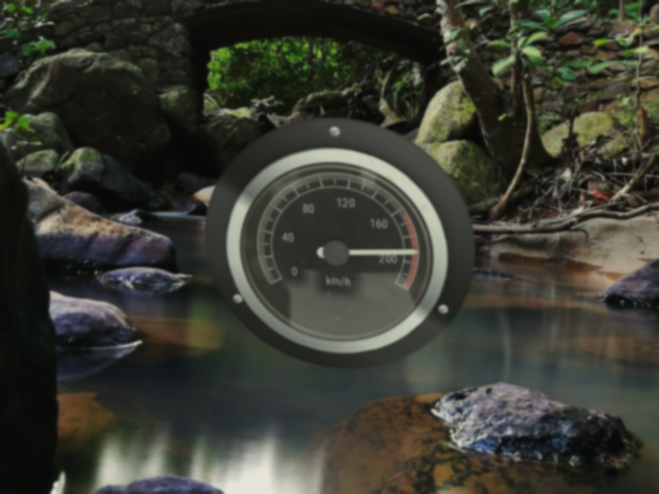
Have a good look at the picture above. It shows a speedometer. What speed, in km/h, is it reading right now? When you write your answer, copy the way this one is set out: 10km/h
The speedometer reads 190km/h
